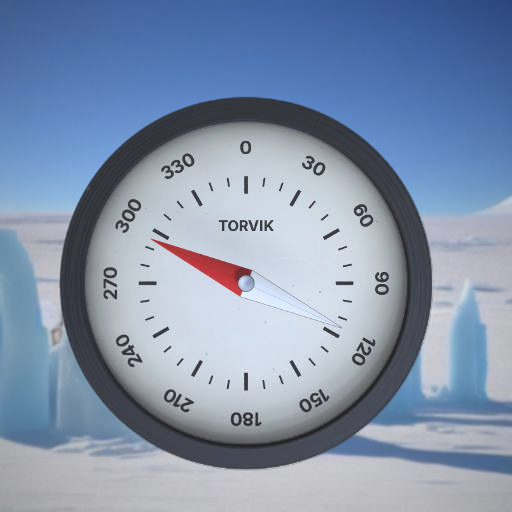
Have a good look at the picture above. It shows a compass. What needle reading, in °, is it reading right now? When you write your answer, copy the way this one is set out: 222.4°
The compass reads 295°
